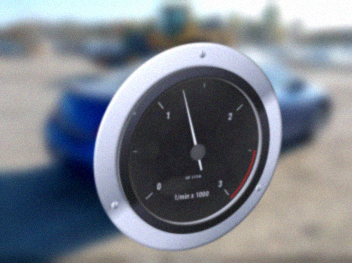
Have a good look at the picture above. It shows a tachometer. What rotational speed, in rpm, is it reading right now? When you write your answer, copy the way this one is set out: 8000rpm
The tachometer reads 1250rpm
